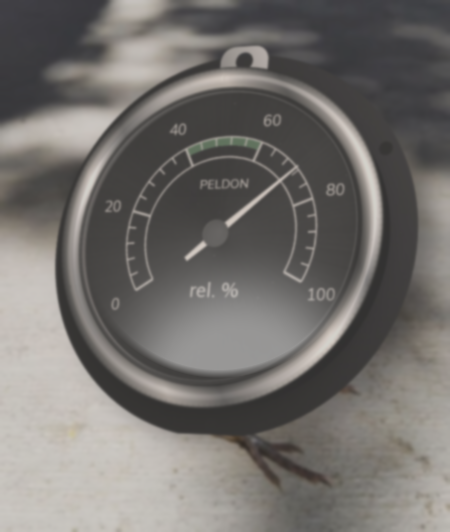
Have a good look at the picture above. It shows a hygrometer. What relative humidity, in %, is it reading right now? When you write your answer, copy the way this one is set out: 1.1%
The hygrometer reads 72%
